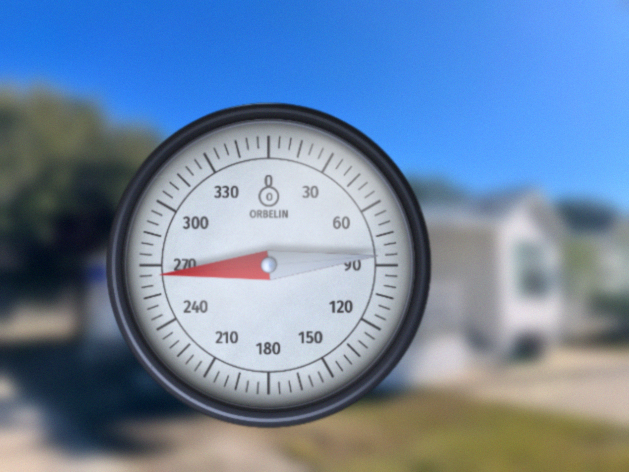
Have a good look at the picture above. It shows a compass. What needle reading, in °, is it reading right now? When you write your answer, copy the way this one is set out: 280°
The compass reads 265°
